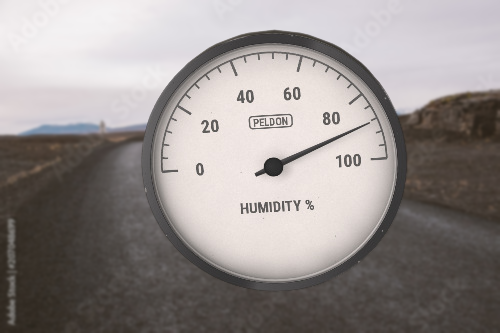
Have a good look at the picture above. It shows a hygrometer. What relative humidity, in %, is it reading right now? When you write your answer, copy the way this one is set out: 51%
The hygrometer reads 88%
